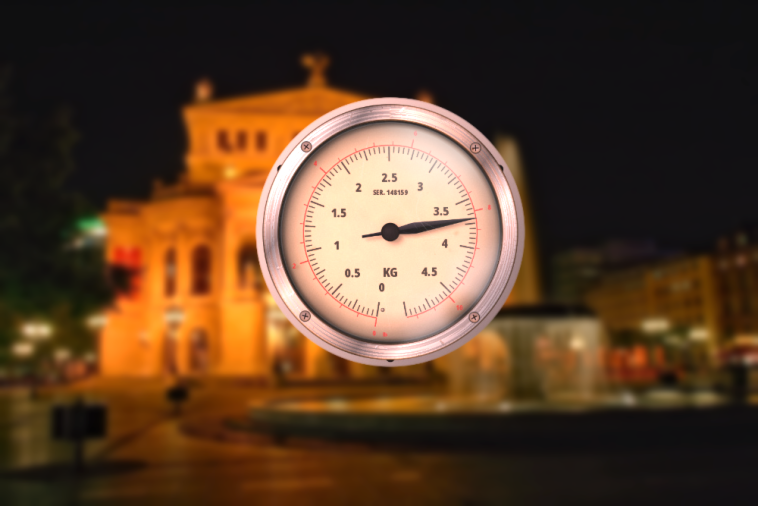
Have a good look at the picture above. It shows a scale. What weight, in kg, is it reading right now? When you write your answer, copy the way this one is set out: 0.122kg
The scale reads 3.7kg
